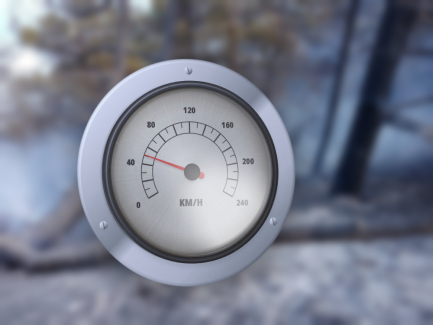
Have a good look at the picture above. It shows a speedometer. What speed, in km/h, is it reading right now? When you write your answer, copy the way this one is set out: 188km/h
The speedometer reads 50km/h
